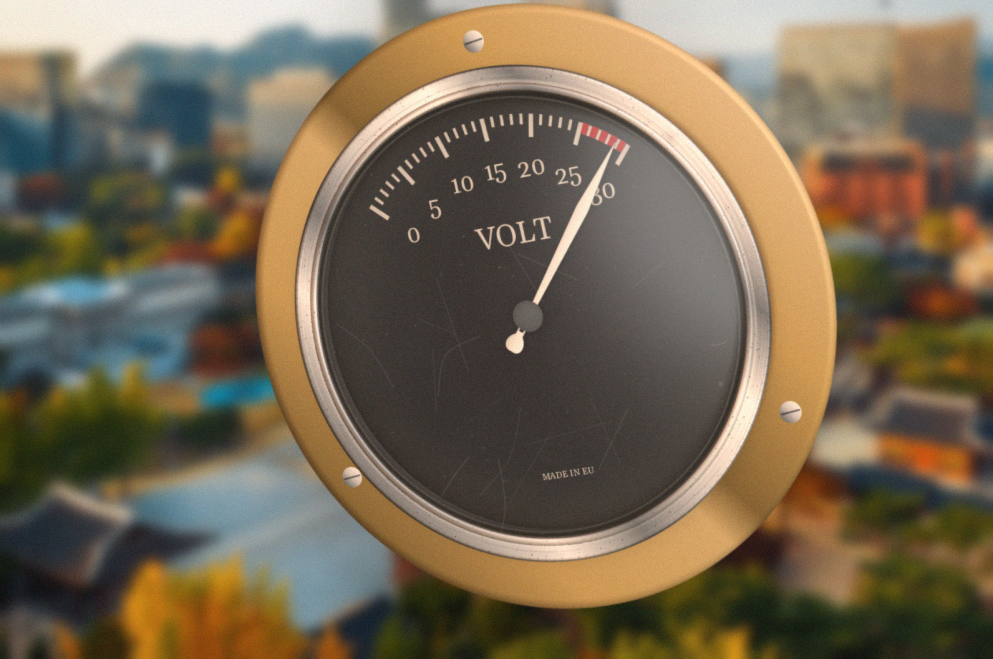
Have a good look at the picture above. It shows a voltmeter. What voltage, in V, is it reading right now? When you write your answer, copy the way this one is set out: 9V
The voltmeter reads 29V
